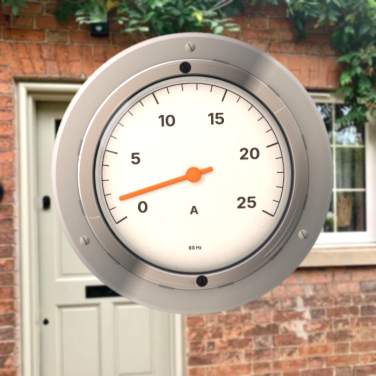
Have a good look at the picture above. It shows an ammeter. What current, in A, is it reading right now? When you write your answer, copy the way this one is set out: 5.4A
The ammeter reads 1.5A
